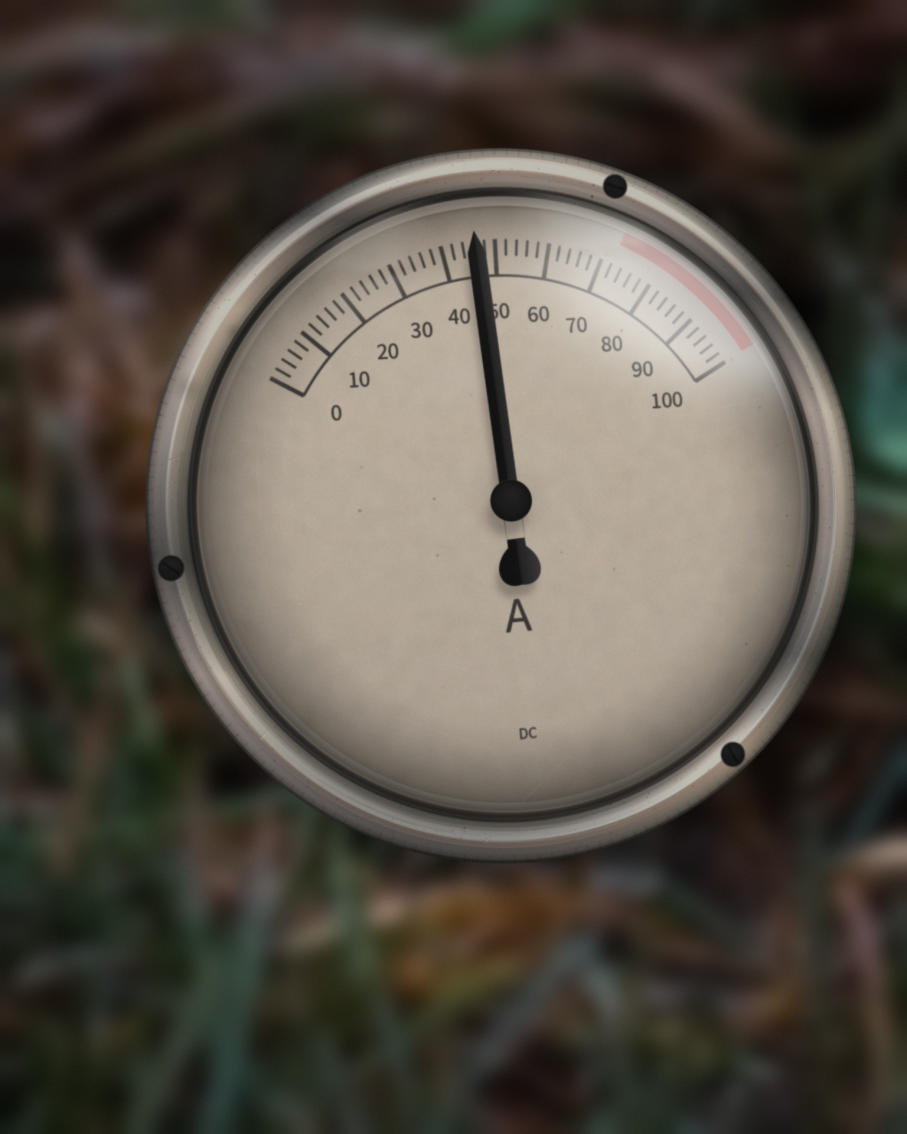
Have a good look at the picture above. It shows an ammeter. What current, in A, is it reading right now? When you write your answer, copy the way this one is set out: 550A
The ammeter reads 46A
